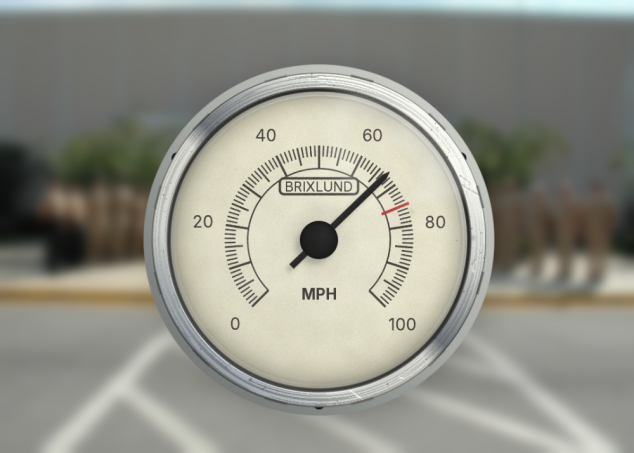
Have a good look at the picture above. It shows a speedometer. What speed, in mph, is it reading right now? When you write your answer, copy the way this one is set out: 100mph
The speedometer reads 67mph
